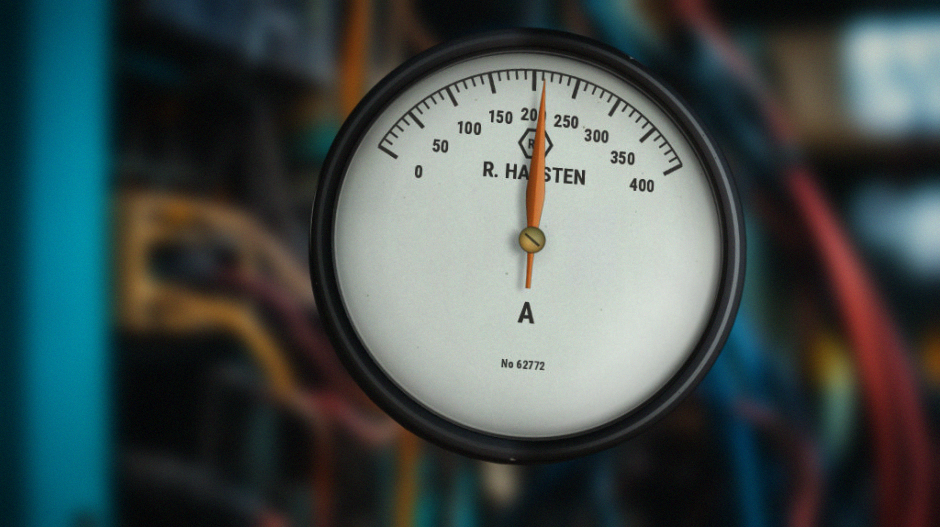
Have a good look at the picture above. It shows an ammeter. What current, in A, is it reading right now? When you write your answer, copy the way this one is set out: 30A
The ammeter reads 210A
